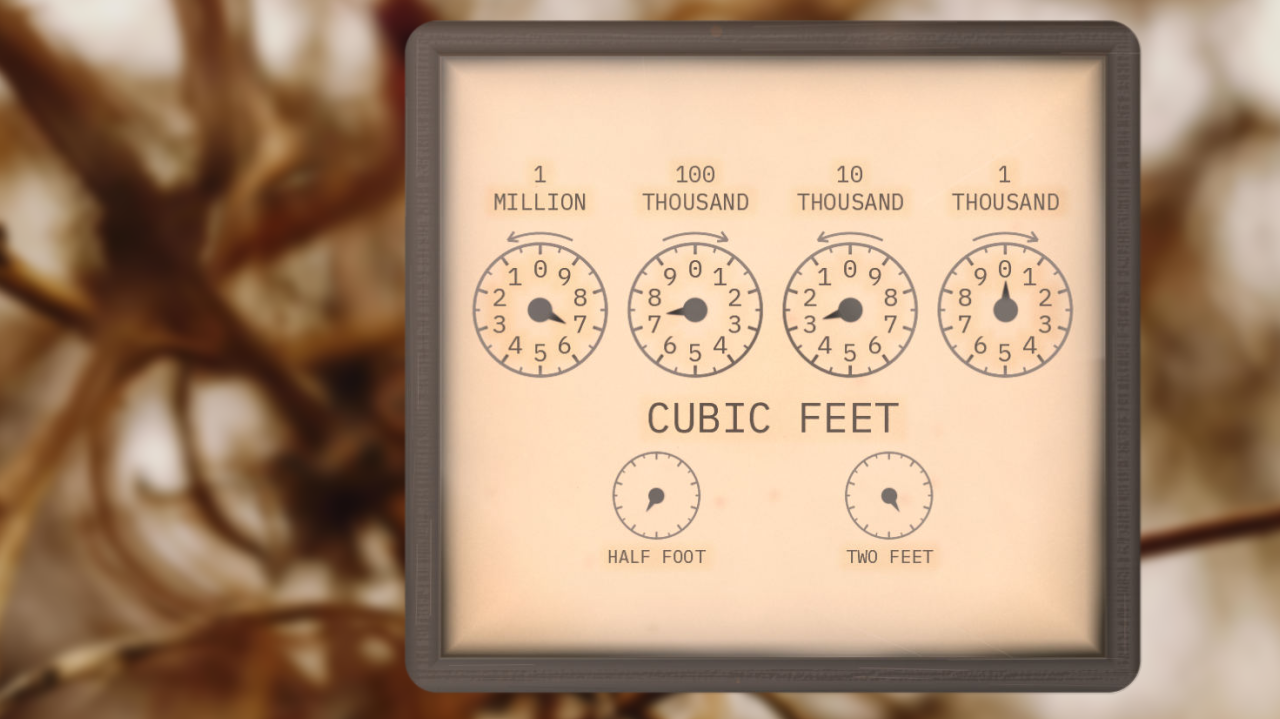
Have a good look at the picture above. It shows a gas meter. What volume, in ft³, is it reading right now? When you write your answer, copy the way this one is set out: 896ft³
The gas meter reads 673000ft³
